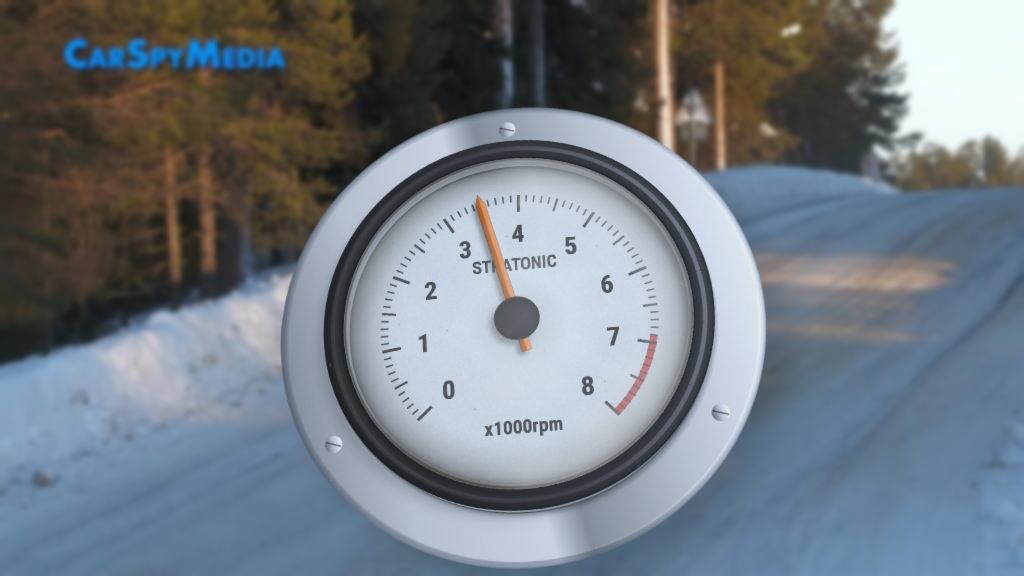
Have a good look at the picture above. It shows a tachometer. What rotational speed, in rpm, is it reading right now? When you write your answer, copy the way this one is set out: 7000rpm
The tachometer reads 3500rpm
